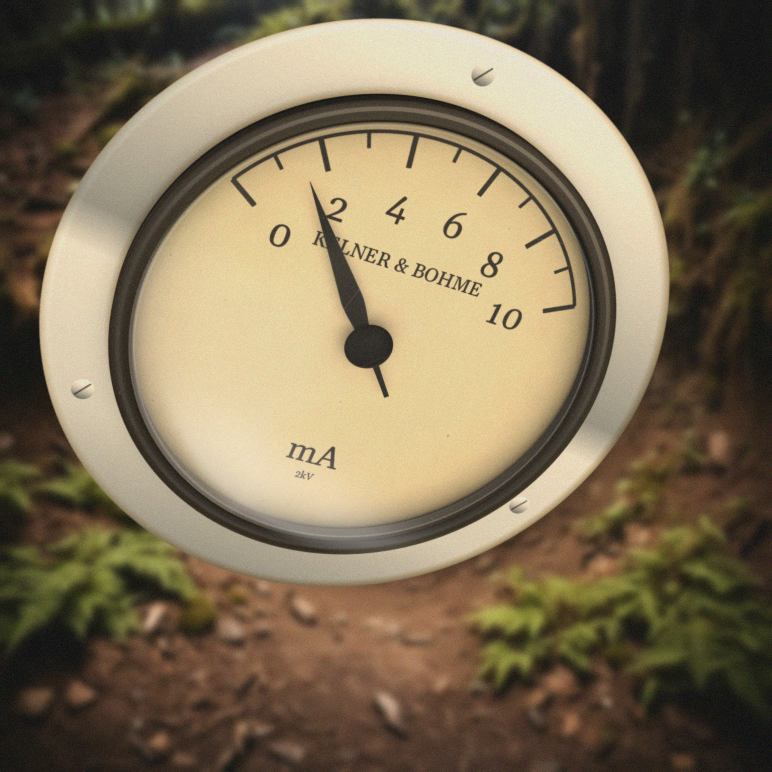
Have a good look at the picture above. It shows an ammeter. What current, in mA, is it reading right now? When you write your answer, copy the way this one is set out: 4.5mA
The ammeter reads 1.5mA
